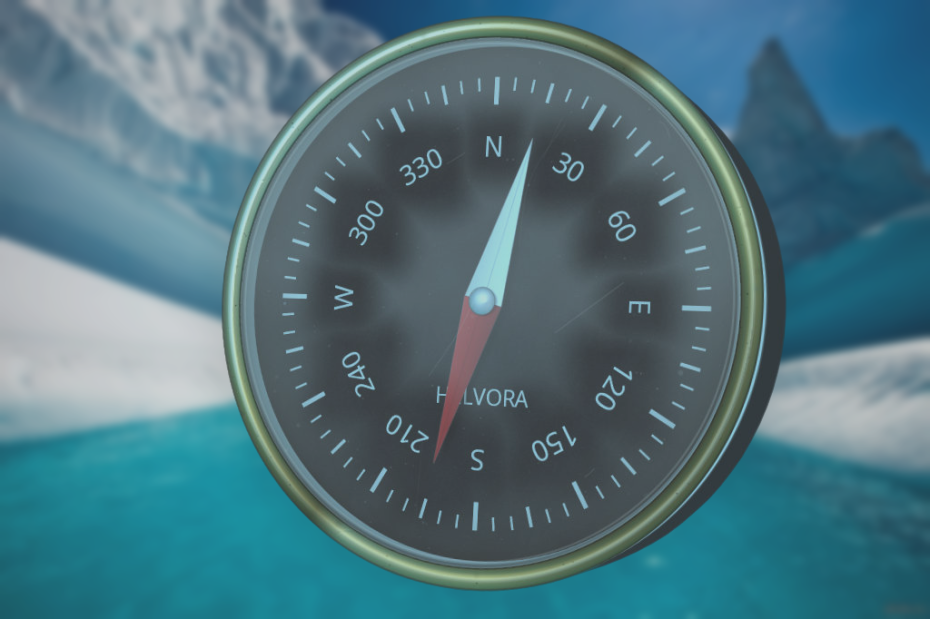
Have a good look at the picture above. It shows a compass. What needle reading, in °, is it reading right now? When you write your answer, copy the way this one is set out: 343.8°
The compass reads 195°
